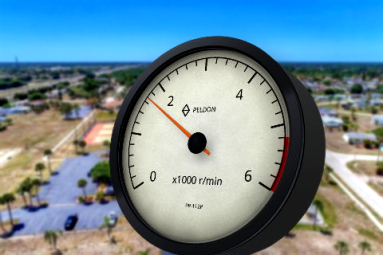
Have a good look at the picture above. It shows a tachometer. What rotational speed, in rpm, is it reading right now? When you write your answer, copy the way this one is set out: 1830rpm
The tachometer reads 1700rpm
